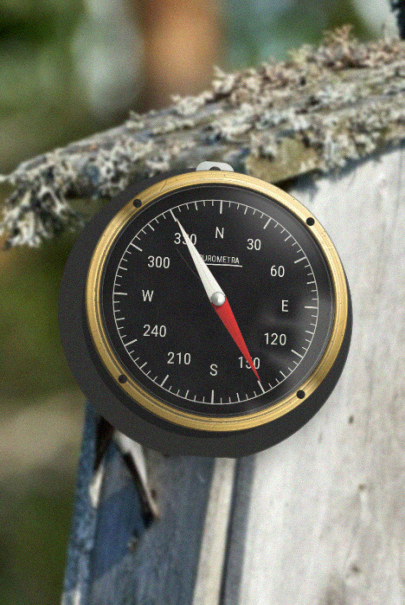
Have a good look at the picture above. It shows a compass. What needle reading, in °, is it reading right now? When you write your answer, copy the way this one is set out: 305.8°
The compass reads 150°
